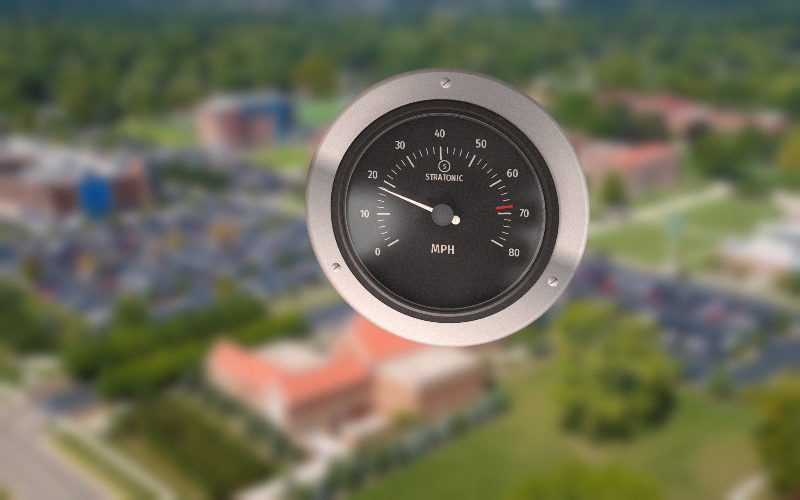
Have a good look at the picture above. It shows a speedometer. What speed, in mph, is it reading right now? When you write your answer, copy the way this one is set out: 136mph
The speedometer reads 18mph
